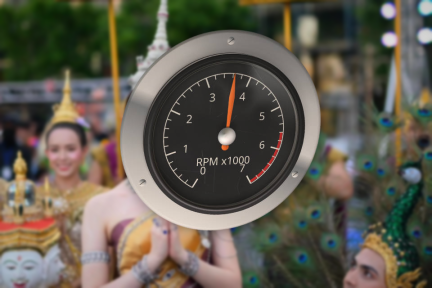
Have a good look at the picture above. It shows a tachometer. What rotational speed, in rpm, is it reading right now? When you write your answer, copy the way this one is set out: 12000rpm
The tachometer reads 3600rpm
